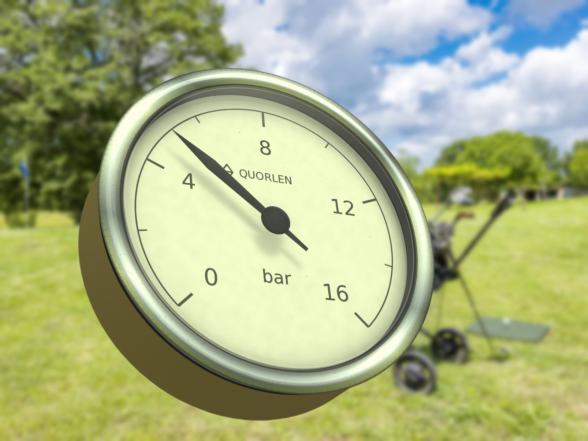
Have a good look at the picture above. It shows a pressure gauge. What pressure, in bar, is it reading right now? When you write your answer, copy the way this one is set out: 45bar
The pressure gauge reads 5bar
